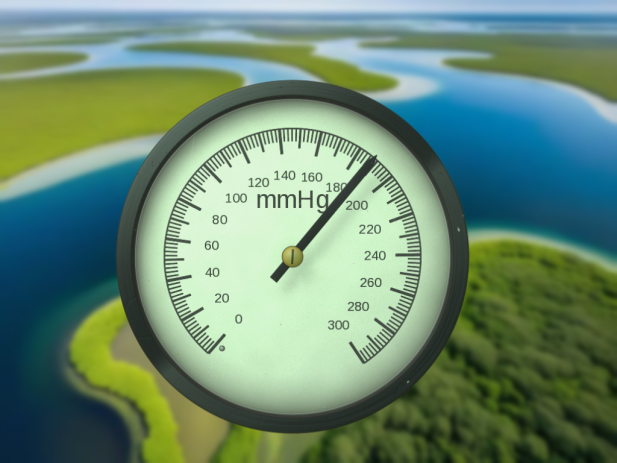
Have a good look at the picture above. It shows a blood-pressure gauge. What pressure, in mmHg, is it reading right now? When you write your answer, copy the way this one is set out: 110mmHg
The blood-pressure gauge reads 188mmHg
